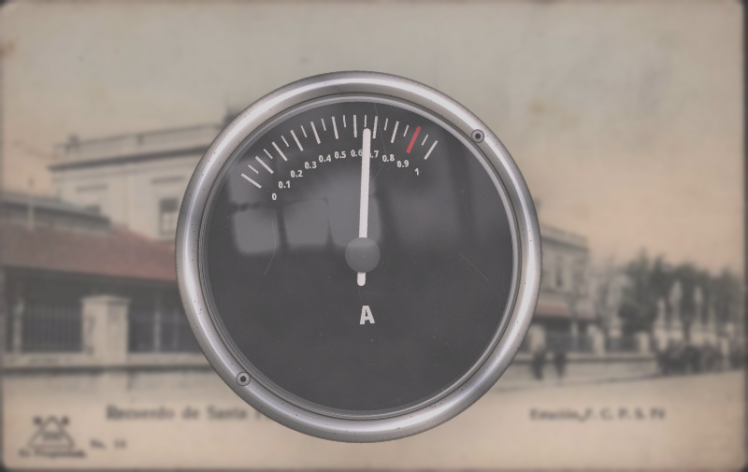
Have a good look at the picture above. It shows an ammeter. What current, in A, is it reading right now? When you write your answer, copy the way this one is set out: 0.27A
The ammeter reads 0.65A
